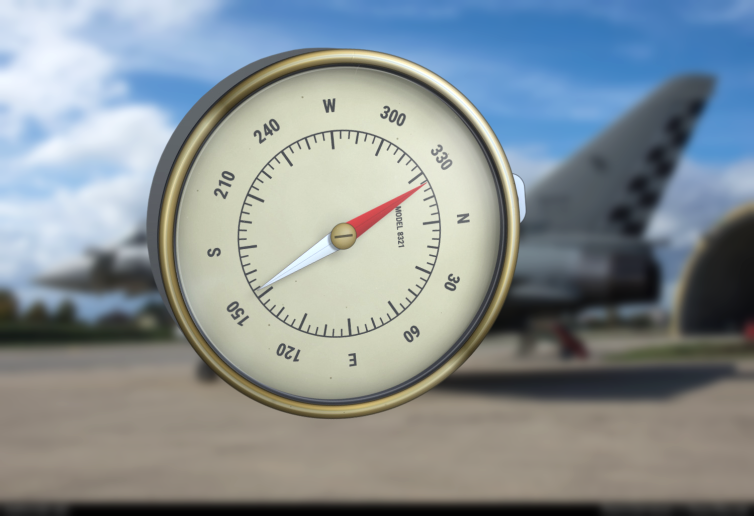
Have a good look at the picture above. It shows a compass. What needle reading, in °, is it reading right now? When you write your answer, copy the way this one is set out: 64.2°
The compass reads 335°
